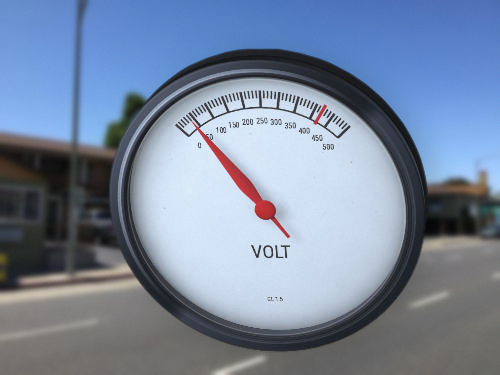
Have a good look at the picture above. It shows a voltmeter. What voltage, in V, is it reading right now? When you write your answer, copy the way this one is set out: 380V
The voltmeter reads 50V
